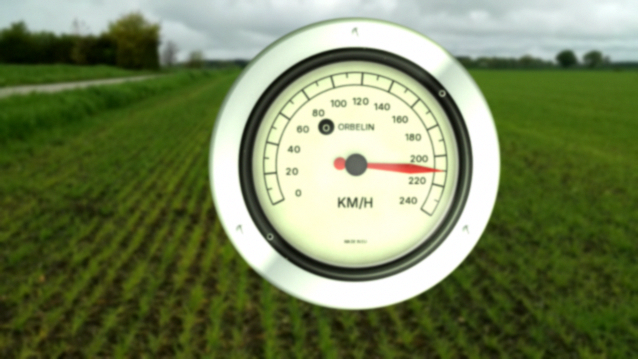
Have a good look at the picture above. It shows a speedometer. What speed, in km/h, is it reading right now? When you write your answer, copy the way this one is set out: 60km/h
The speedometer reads 210km/h
